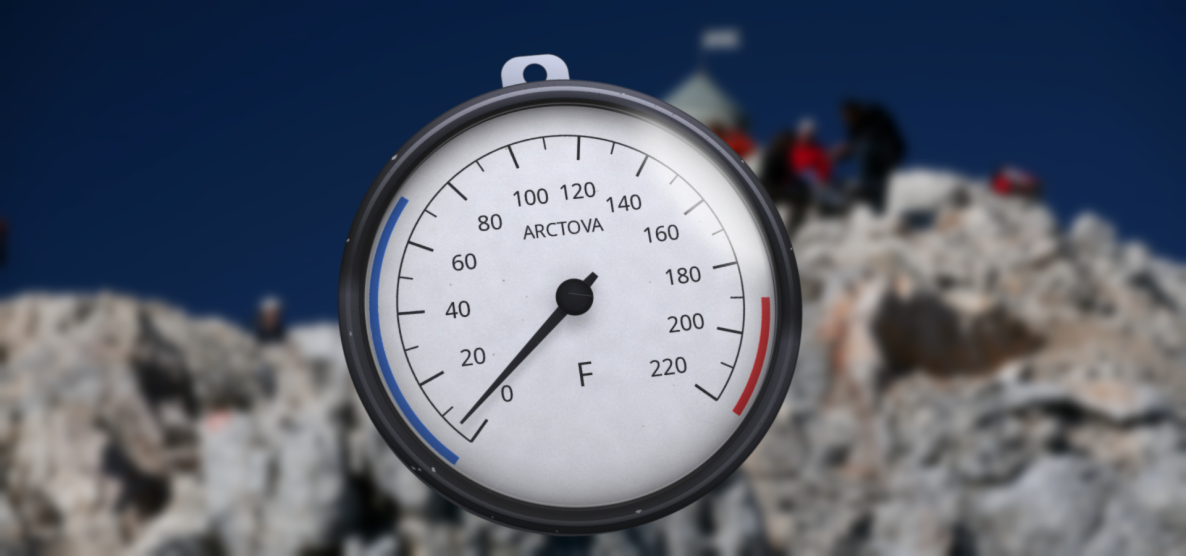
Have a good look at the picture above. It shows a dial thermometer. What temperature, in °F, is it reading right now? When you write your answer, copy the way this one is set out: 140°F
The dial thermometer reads 5°F
